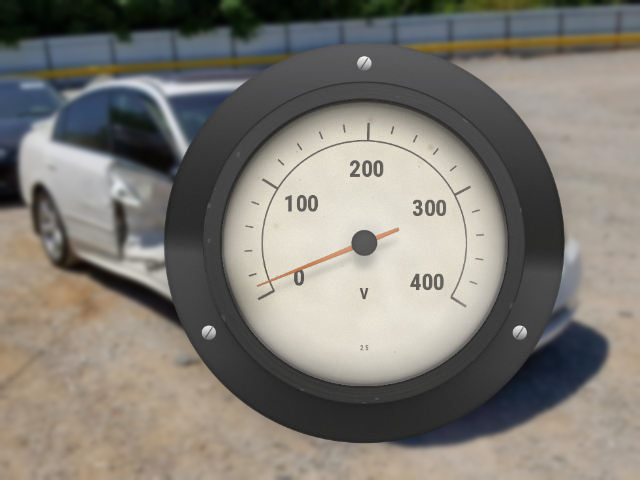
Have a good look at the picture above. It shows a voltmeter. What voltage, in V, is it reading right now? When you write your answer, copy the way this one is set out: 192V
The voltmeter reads 10V
